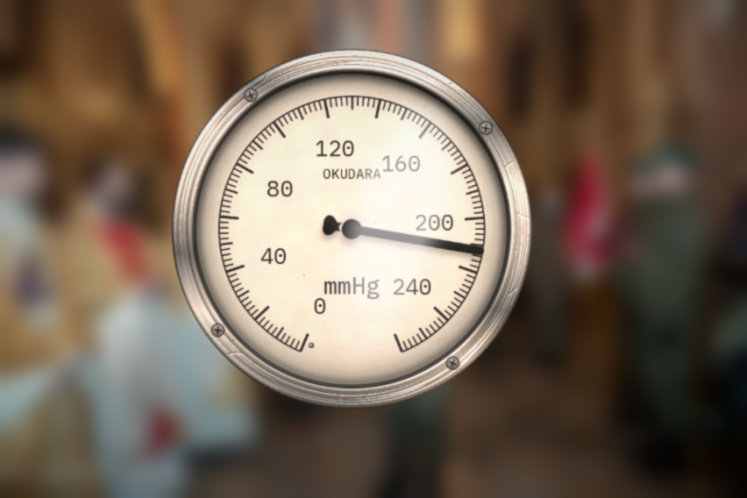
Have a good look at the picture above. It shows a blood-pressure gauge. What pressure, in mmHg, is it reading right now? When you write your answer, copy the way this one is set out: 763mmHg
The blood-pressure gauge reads 212mmHg
